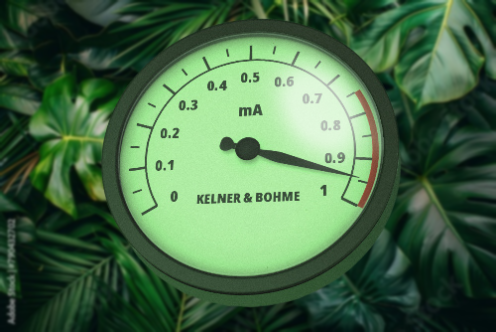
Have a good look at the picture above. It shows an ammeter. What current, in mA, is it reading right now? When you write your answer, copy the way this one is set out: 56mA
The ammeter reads 0.95mA
